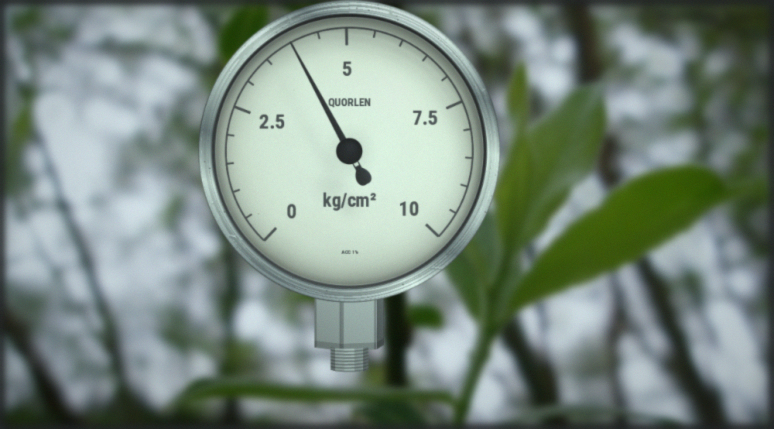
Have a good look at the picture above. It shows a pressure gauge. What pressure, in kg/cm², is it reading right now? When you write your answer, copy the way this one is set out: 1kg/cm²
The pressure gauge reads 4kg/cm²
